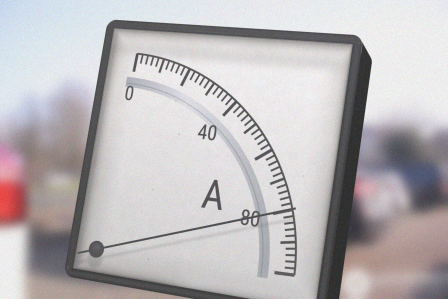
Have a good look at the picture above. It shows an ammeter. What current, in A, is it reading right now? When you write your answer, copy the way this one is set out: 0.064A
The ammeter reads 80A
